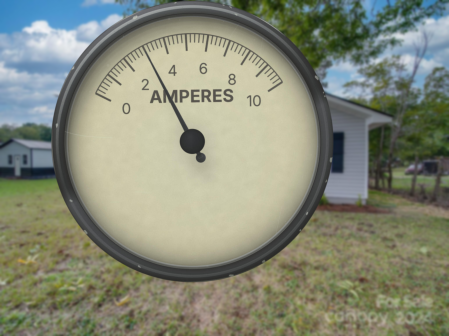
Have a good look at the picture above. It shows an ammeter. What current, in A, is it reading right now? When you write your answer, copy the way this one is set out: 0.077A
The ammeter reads 3A
